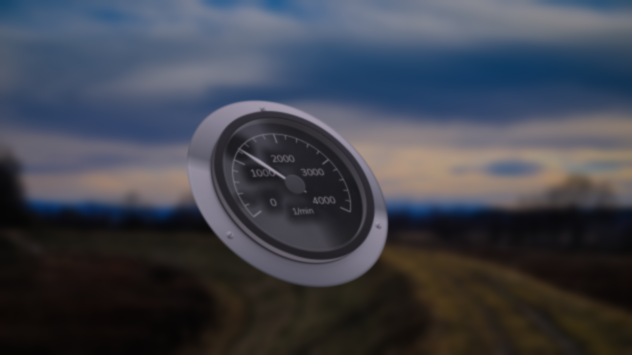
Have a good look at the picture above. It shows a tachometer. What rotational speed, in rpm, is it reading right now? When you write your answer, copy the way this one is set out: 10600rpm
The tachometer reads 1200rpm
